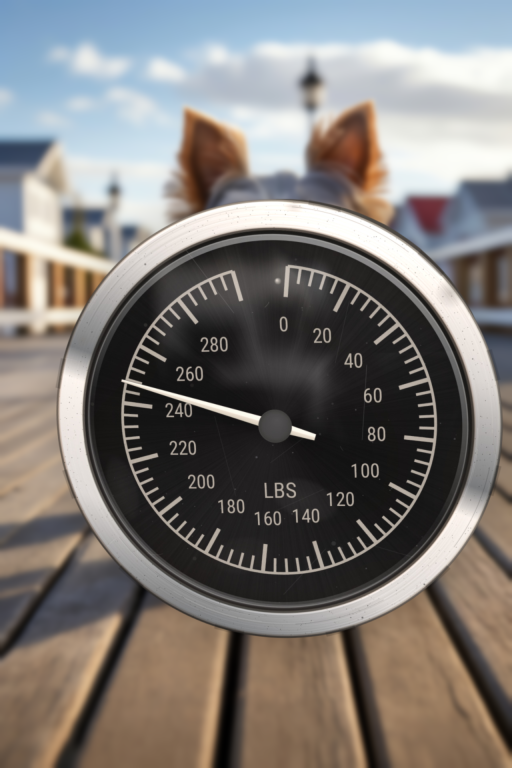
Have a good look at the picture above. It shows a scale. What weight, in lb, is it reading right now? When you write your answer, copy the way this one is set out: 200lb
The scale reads 248lb
